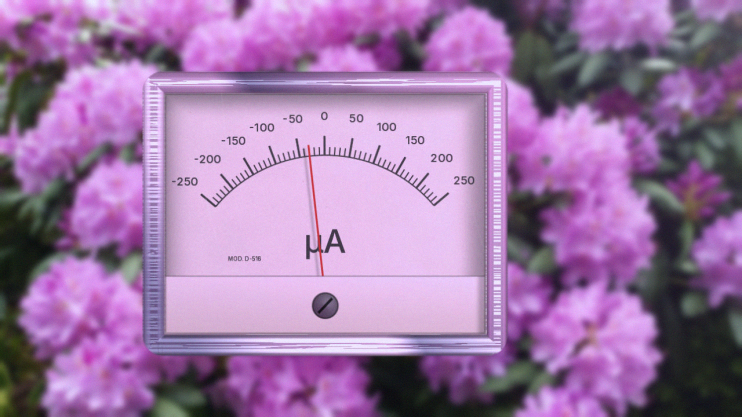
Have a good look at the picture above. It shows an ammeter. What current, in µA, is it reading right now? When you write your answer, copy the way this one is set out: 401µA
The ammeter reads -30µA
